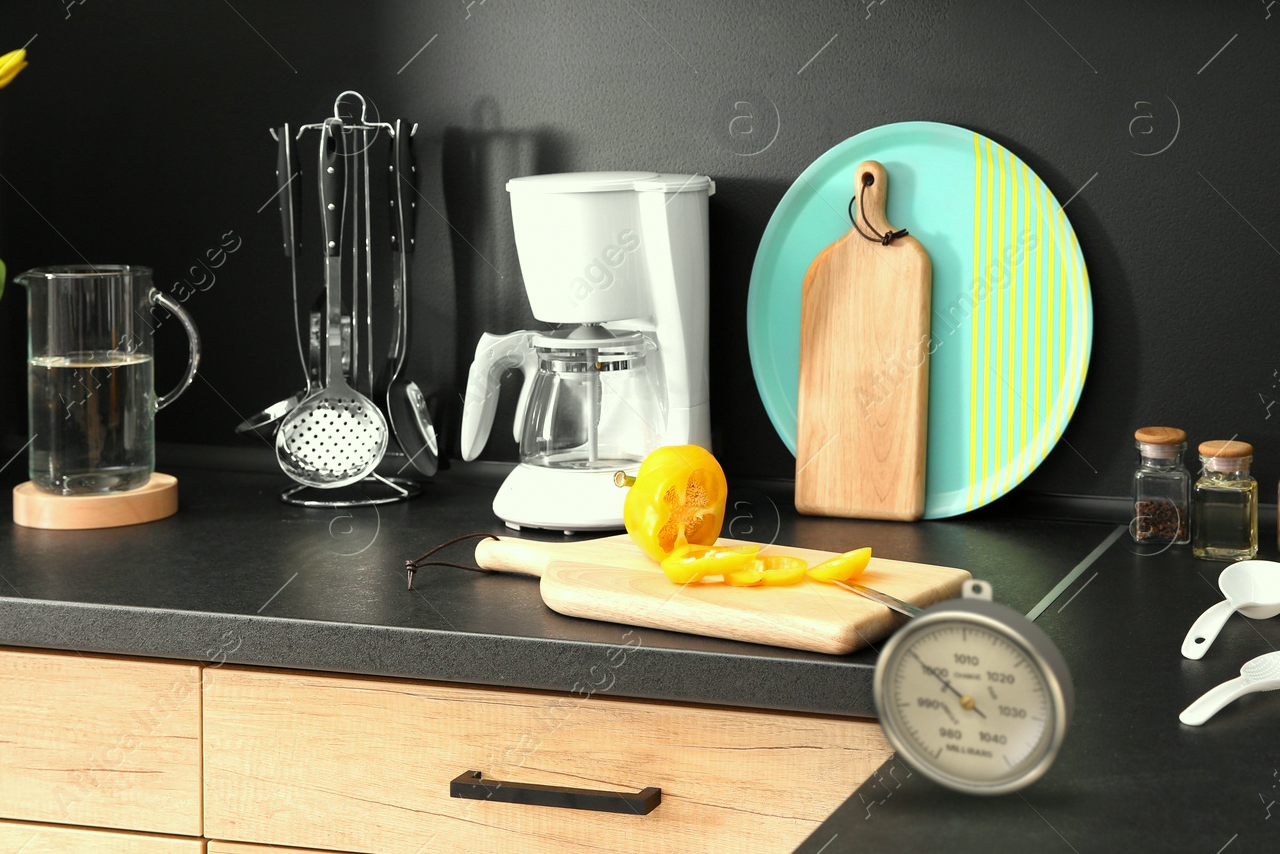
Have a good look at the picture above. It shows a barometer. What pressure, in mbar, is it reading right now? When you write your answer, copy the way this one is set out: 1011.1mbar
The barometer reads 1000mbar
